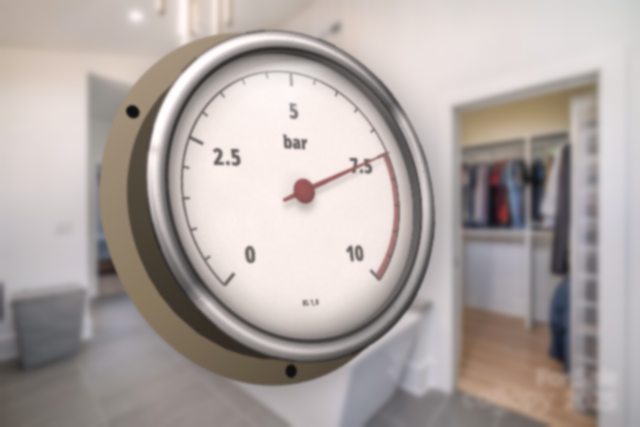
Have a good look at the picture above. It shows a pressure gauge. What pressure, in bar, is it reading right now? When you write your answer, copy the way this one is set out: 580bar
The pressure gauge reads 7.5bar
